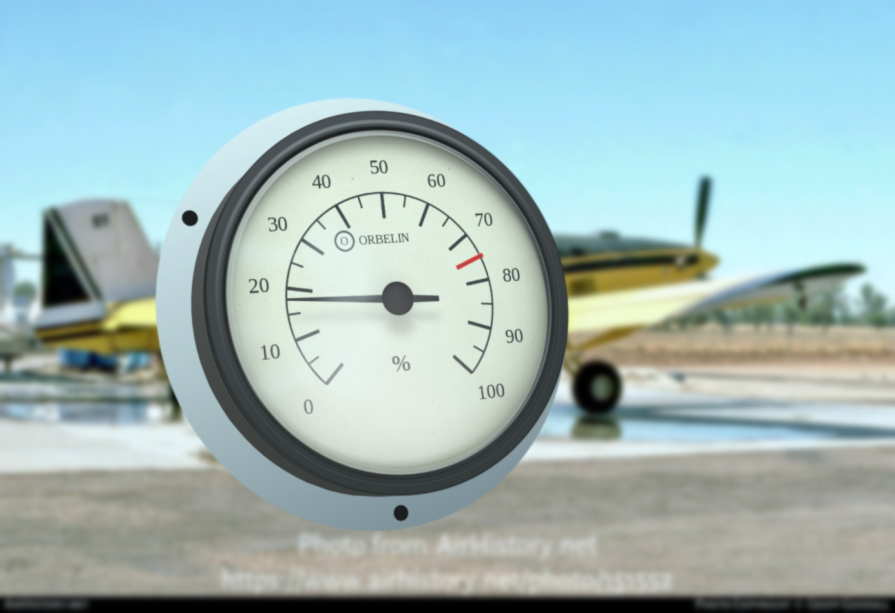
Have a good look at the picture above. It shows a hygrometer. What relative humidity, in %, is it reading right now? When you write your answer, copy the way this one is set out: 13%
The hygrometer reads 17.5%
